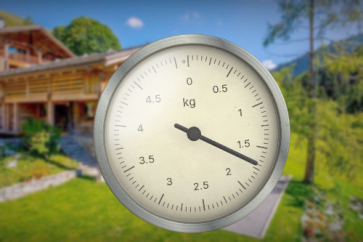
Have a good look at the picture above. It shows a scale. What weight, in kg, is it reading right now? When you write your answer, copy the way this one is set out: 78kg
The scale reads 1.7kg
